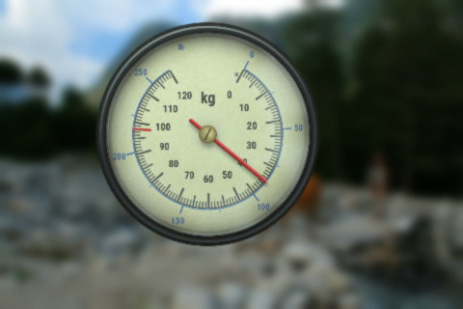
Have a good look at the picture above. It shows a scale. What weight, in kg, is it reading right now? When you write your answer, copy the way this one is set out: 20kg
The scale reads 40kg
